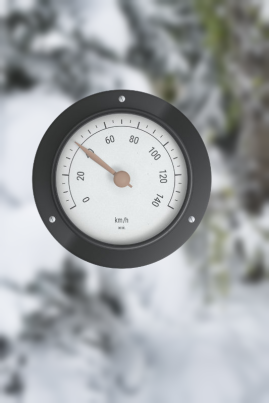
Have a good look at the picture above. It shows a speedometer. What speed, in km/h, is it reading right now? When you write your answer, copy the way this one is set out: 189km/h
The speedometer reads 40km/h
